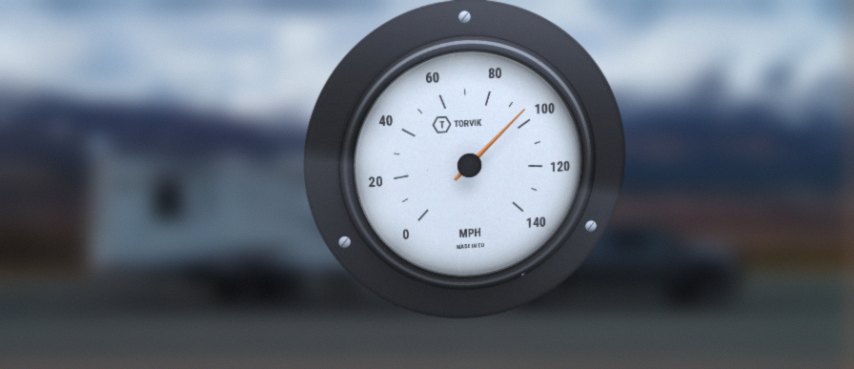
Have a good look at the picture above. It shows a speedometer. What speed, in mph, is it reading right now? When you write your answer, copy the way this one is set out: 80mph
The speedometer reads 95mph
